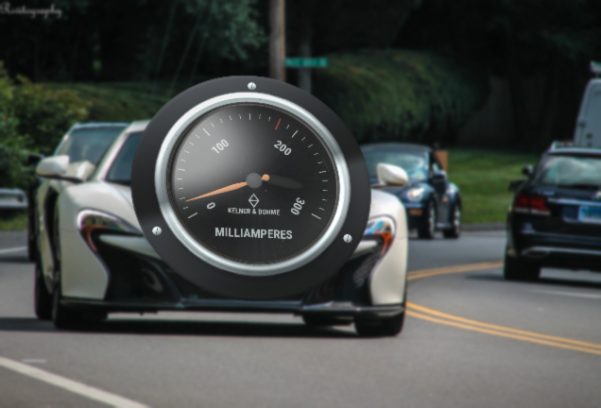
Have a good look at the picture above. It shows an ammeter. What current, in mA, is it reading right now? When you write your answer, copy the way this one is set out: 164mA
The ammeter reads 15mA
